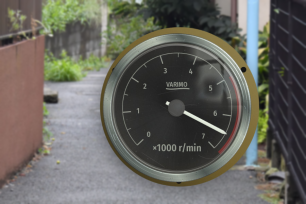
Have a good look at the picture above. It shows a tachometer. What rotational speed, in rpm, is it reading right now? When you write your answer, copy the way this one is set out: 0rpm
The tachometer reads 6500rpm
